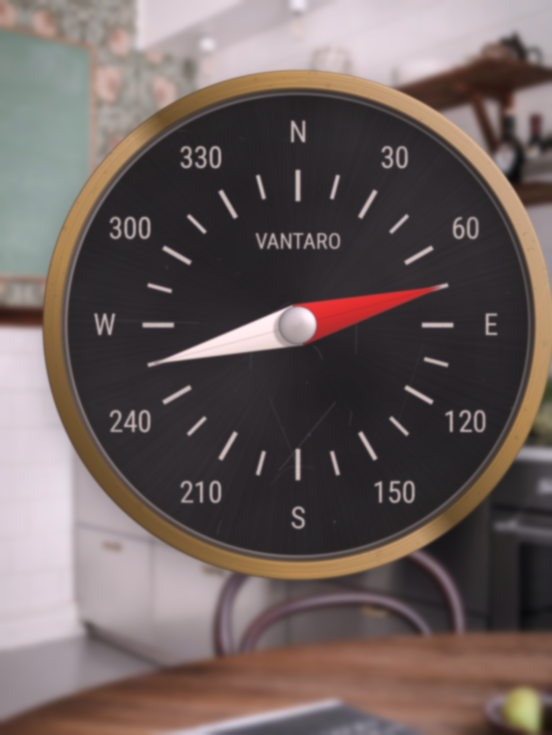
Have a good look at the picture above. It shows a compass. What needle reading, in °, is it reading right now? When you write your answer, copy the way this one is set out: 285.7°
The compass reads 75°
